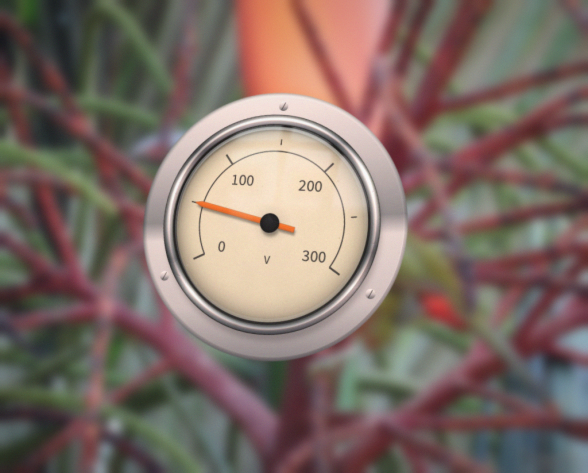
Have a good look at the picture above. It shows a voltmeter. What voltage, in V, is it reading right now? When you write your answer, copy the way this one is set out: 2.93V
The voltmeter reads 50V
